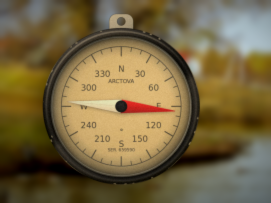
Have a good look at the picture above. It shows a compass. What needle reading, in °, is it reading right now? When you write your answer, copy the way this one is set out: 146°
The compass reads 95°
